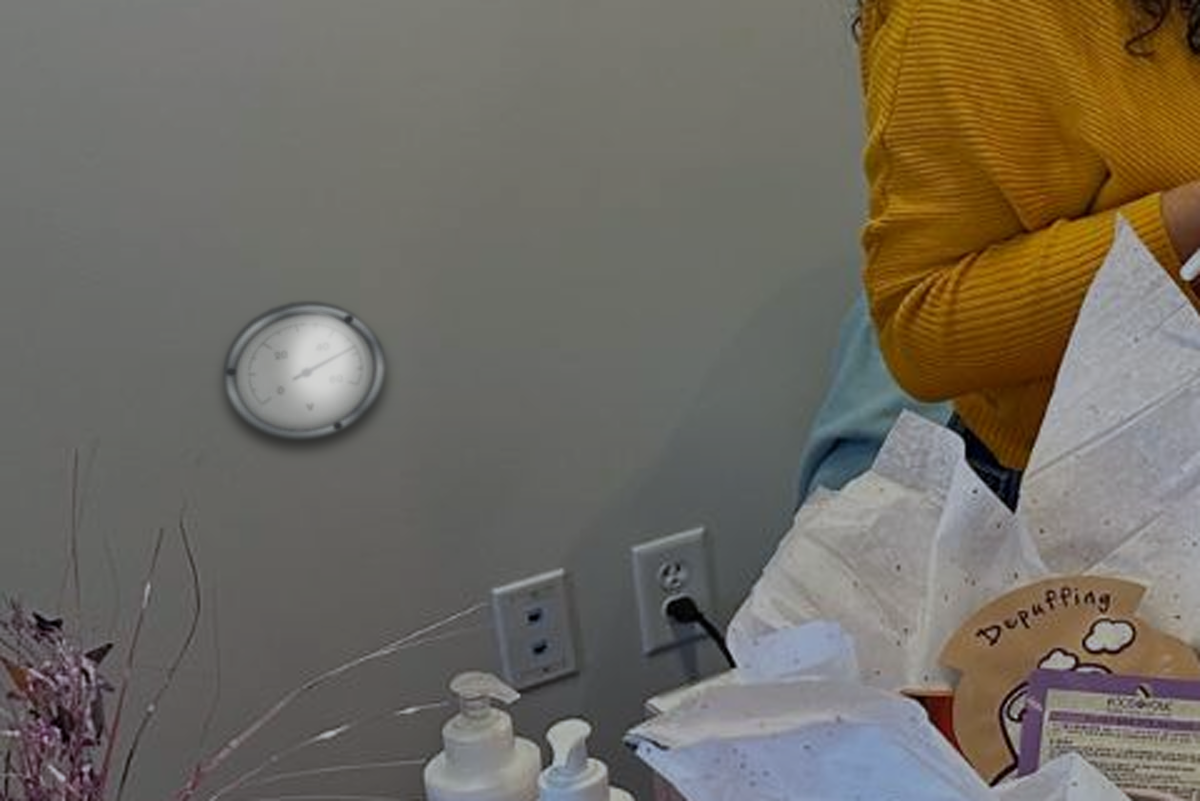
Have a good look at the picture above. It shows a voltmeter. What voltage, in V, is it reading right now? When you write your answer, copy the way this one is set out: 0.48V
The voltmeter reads 47.5V
